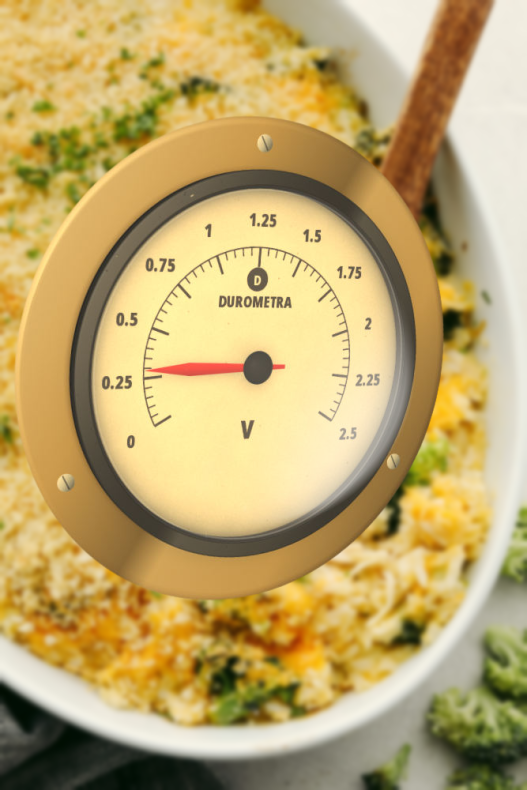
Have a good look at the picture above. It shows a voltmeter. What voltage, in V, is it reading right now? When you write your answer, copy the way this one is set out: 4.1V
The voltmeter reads 0.3V
